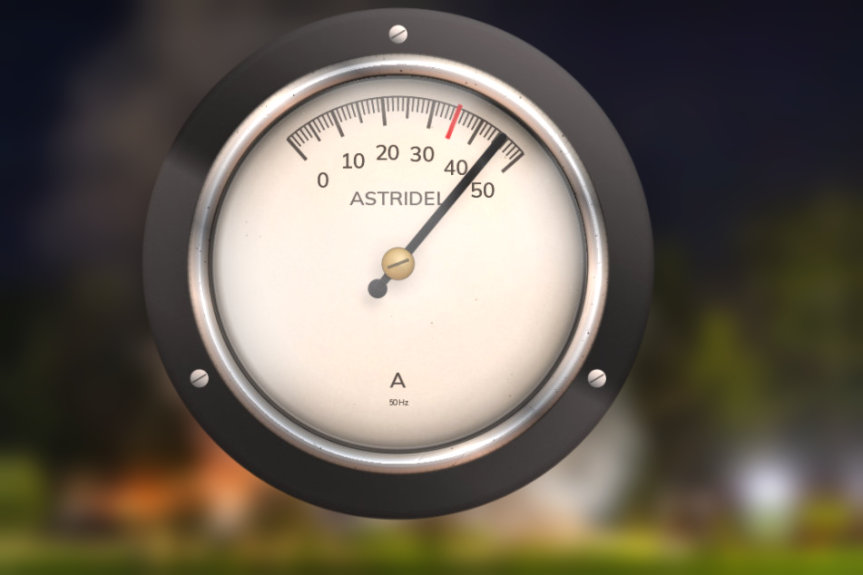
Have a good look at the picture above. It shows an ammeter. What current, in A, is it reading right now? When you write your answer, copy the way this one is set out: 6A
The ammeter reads 45A
